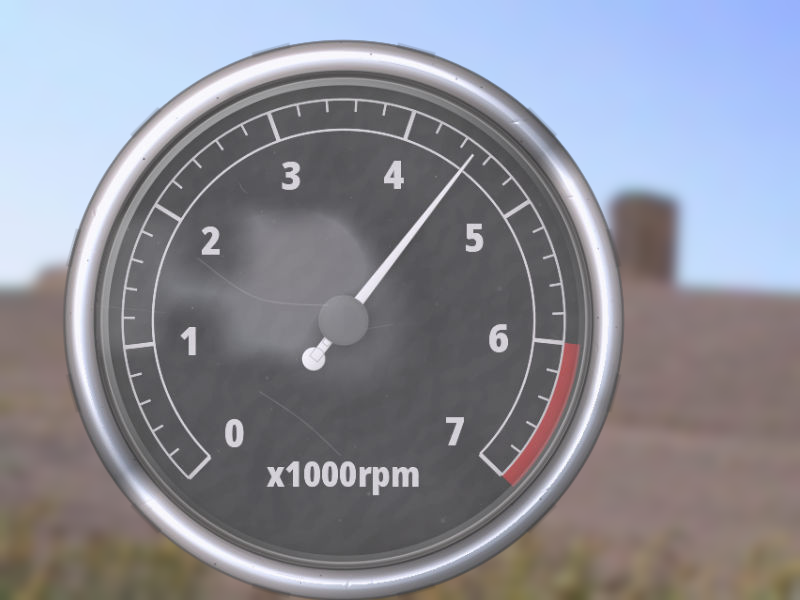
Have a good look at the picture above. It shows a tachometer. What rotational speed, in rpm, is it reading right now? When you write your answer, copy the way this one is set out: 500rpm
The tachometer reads 4500rpm
